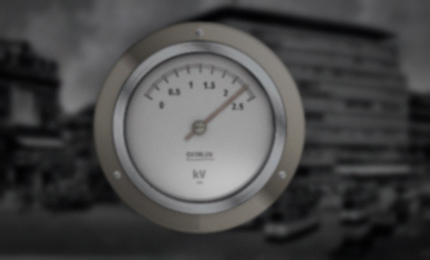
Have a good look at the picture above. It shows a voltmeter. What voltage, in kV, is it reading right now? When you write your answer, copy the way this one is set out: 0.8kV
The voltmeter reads 2.25kV
